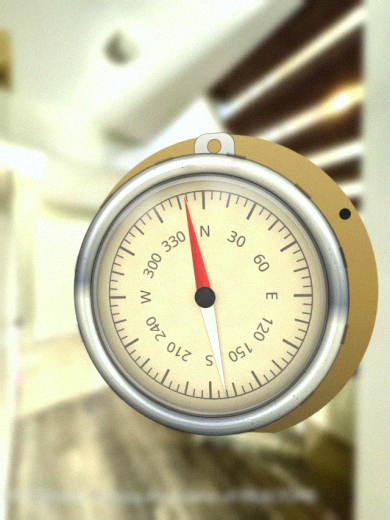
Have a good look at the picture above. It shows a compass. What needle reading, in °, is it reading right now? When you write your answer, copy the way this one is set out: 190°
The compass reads 350°
